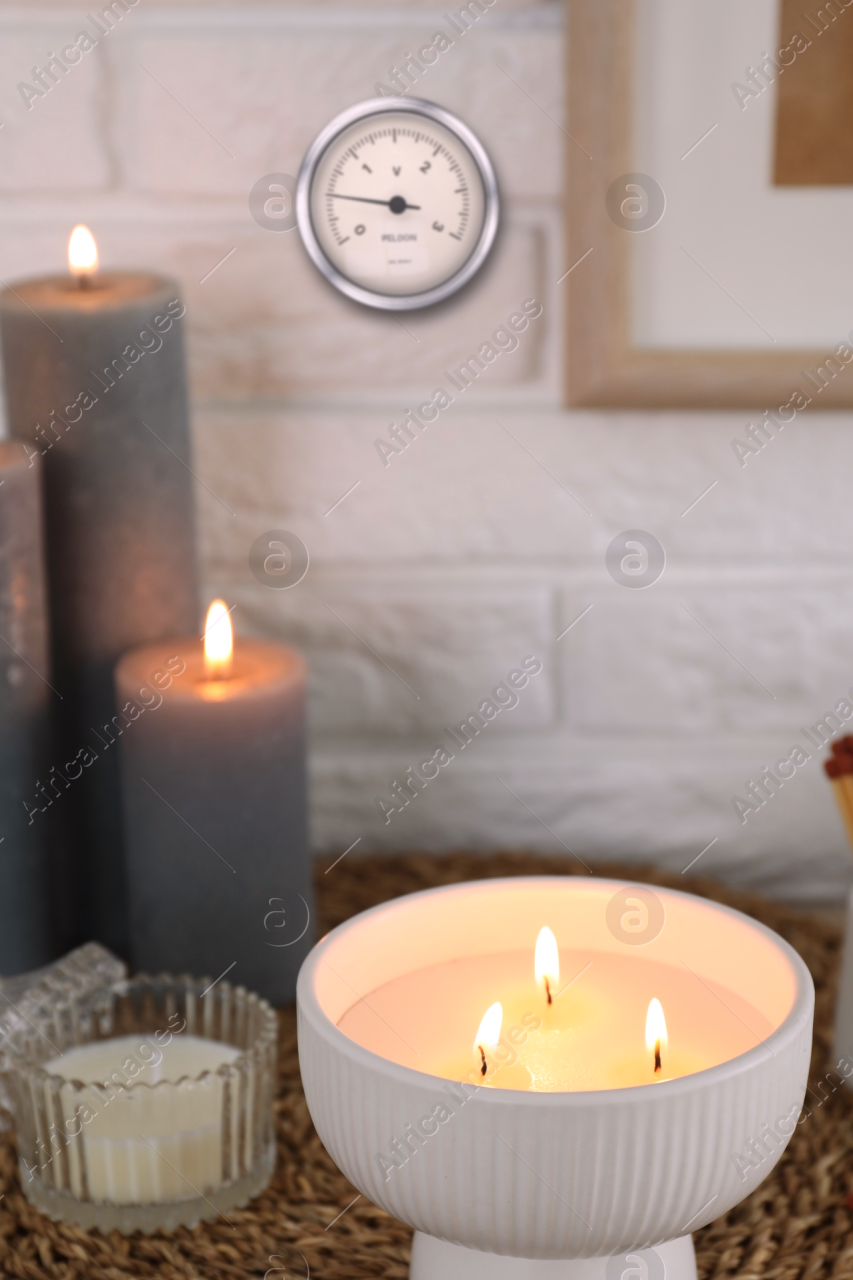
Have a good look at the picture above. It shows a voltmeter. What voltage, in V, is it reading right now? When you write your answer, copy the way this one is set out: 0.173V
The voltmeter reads 0.5V
